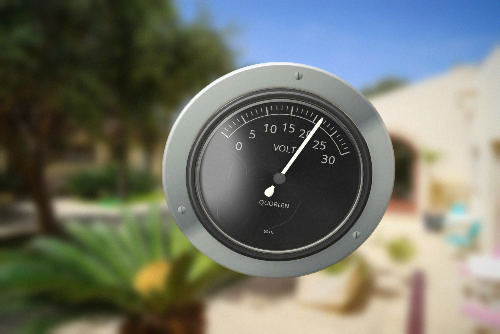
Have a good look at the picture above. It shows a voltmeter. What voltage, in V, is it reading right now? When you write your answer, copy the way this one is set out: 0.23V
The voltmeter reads 21V
